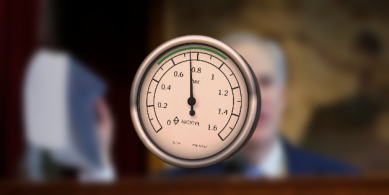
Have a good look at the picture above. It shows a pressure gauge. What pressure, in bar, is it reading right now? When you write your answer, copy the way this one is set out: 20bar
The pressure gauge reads 0.75bar
